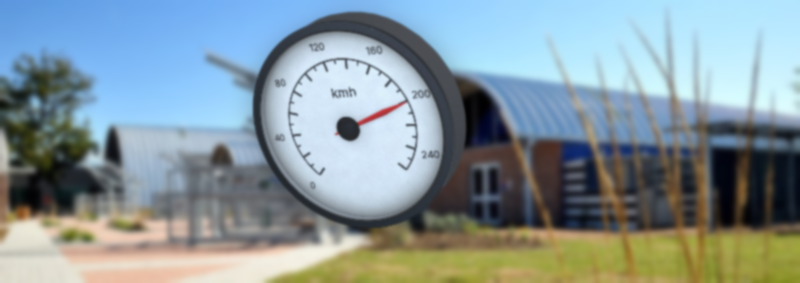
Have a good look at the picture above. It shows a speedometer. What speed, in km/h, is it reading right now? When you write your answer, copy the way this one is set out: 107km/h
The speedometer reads 200km/h
